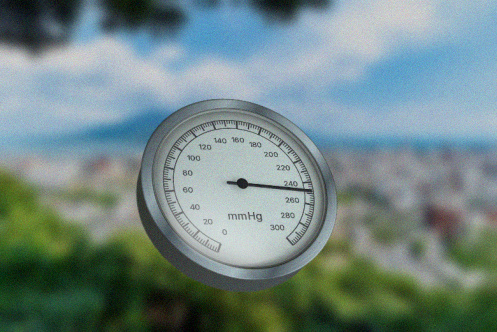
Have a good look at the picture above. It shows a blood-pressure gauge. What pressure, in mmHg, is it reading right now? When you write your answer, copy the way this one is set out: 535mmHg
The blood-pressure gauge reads 250mmHg
